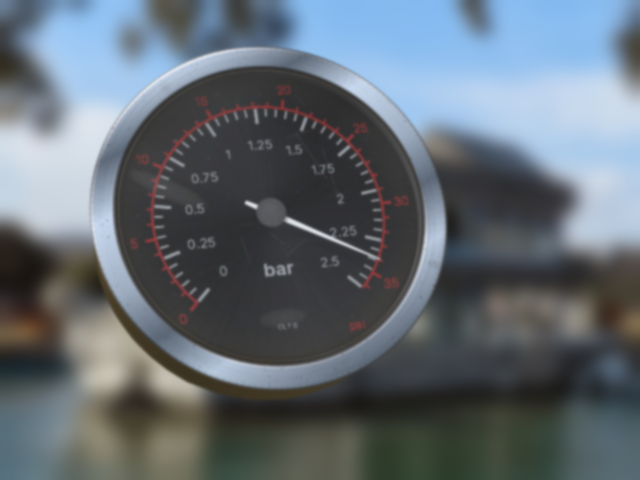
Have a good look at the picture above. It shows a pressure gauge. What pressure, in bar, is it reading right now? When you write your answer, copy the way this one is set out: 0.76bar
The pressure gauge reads 2.35bar
